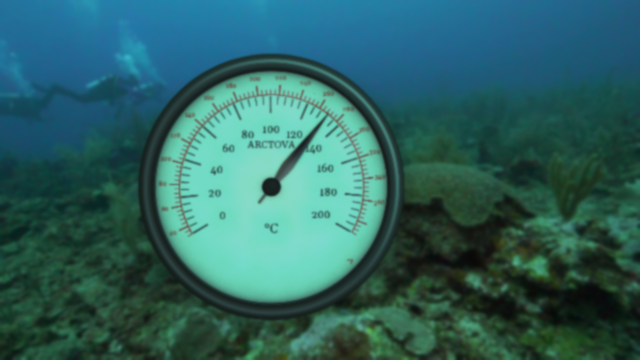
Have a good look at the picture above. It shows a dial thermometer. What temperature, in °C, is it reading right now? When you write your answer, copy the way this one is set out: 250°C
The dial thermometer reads 132°C
